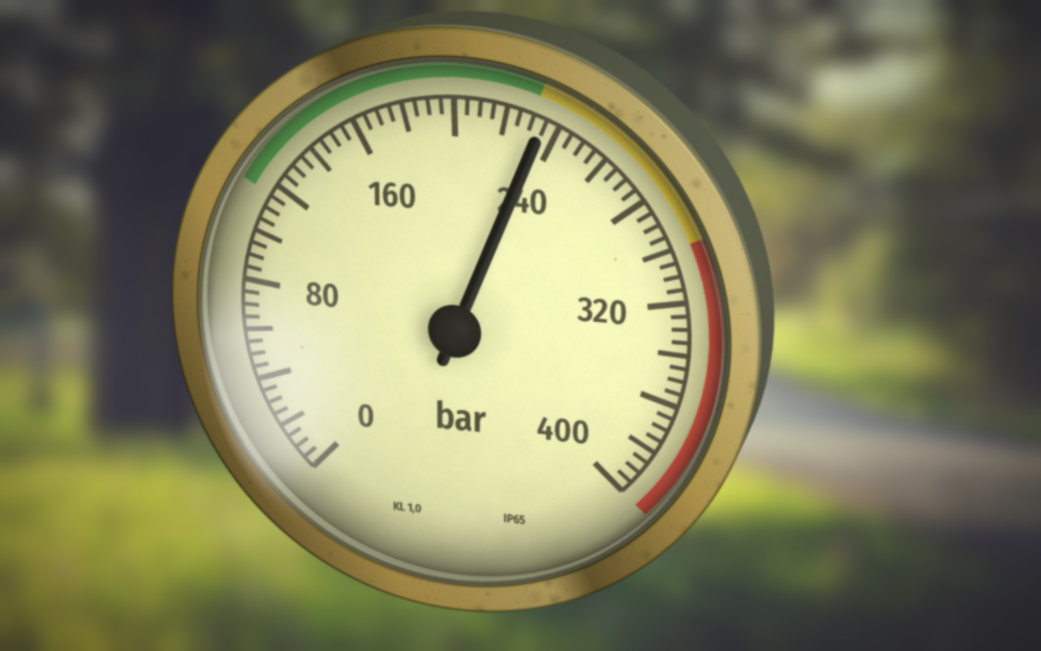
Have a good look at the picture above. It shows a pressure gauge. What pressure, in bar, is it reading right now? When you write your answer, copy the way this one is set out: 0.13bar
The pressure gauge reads 235bar
